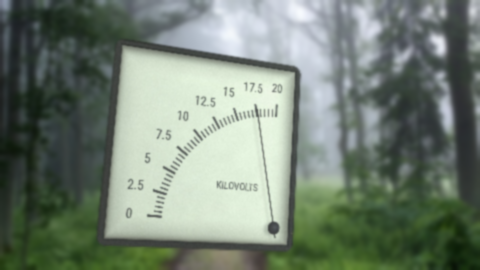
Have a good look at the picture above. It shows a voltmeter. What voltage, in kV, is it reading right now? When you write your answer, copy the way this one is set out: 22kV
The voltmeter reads 17.5kV
